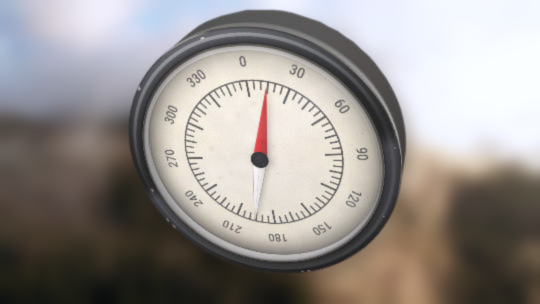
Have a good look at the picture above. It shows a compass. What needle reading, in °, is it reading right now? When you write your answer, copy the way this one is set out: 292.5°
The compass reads 15°
